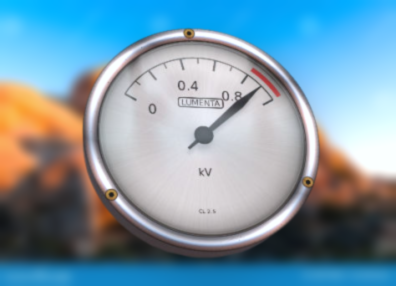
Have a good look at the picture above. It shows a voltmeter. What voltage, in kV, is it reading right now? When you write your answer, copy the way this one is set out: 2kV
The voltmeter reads 0.9kV
